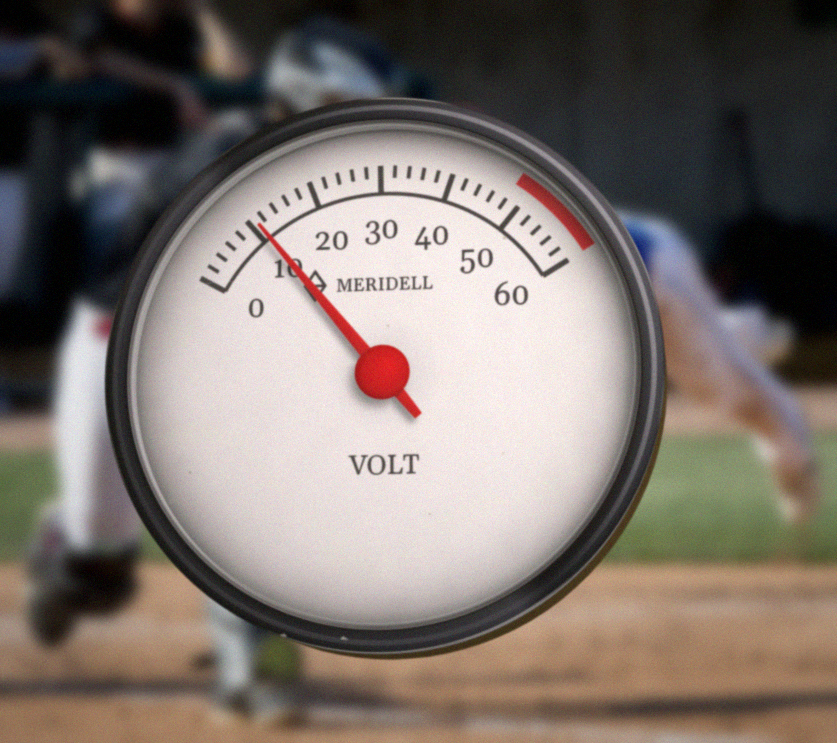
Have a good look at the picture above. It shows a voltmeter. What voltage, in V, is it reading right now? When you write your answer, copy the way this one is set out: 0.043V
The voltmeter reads 11V
